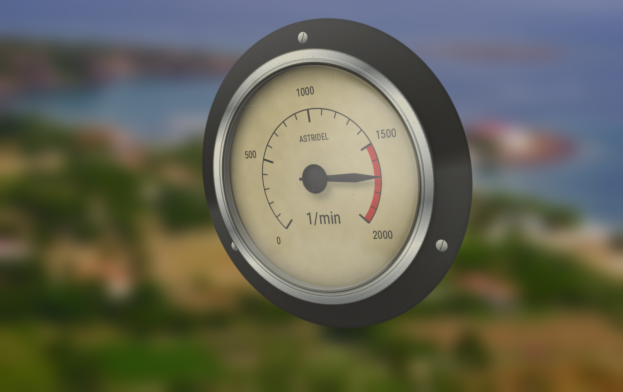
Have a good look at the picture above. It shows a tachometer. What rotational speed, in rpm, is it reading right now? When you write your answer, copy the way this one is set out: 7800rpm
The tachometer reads 1700rpm
